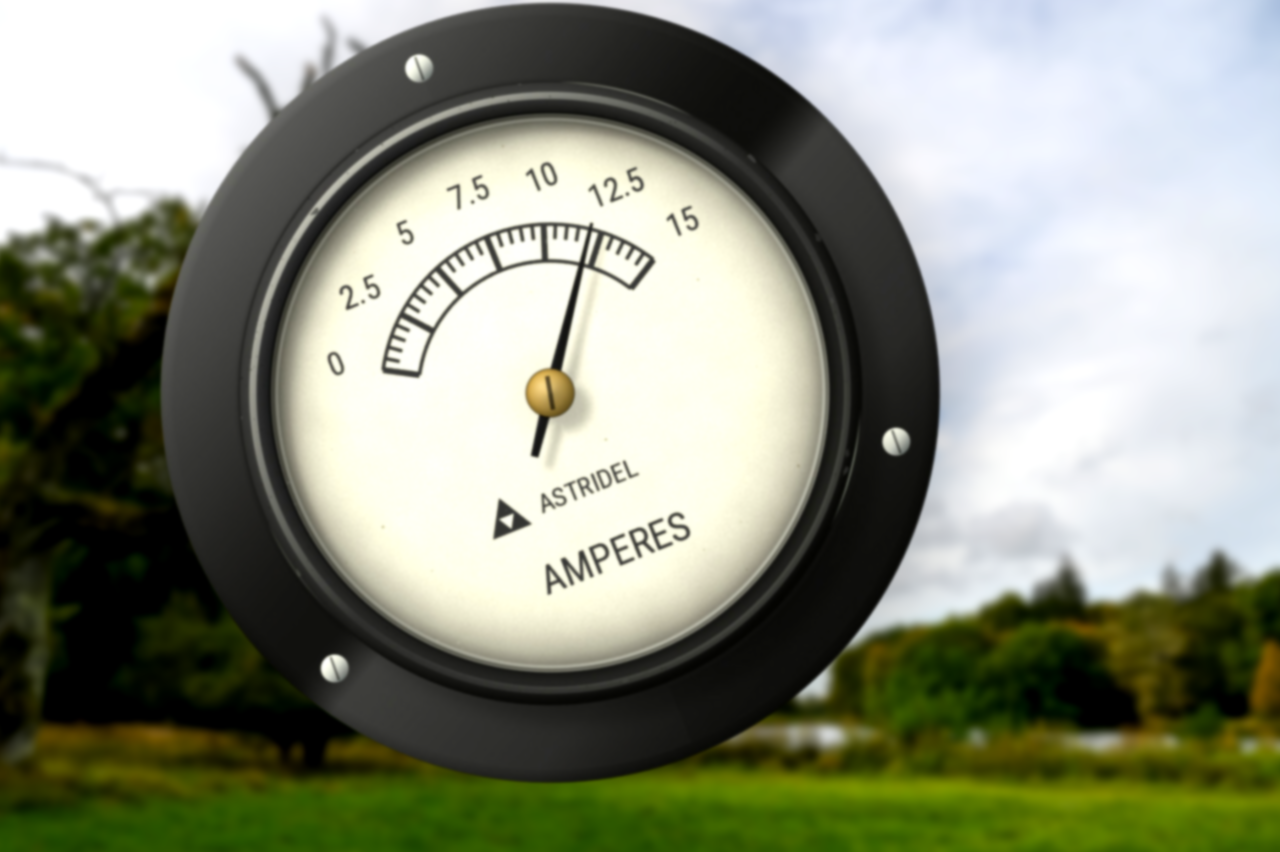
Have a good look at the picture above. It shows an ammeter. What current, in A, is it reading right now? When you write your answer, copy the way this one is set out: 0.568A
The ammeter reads 12A
